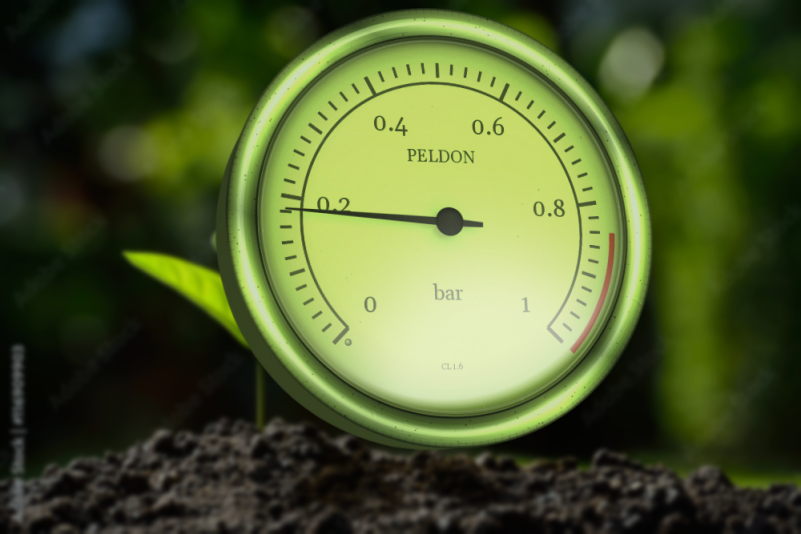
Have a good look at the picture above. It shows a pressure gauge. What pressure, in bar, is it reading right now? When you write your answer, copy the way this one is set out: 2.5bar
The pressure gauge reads 0.18bar
